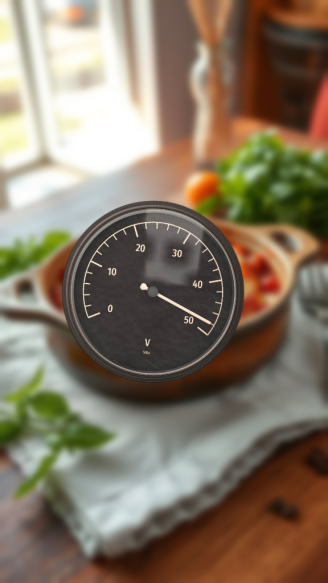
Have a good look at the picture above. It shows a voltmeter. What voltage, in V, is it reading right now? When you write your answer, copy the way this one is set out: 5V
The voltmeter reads 48V
